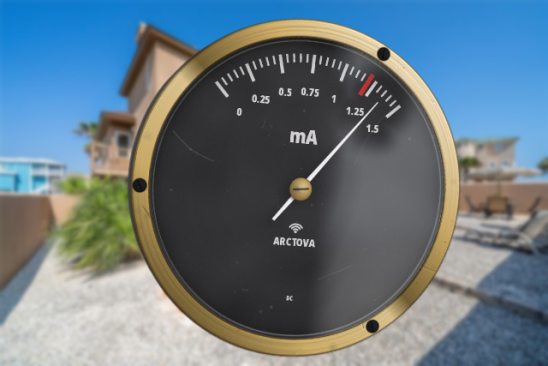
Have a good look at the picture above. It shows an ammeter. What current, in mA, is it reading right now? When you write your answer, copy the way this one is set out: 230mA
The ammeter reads 1.35mA
